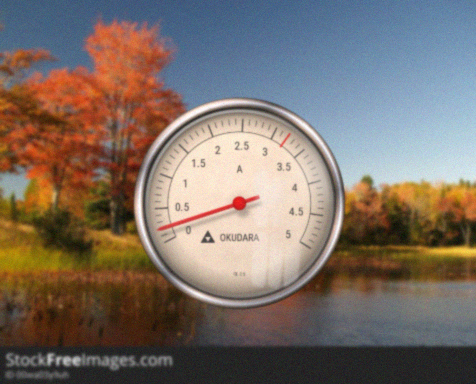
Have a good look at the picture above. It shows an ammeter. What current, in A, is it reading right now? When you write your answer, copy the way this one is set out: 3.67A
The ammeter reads 0.2A
